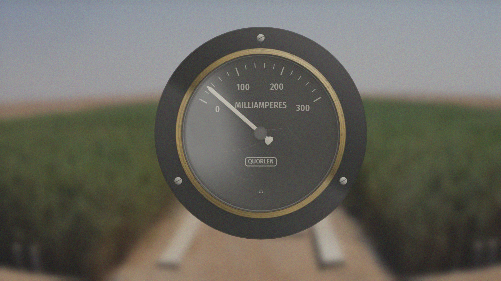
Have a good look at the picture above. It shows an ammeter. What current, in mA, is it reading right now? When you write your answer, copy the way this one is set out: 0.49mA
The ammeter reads 30mA
